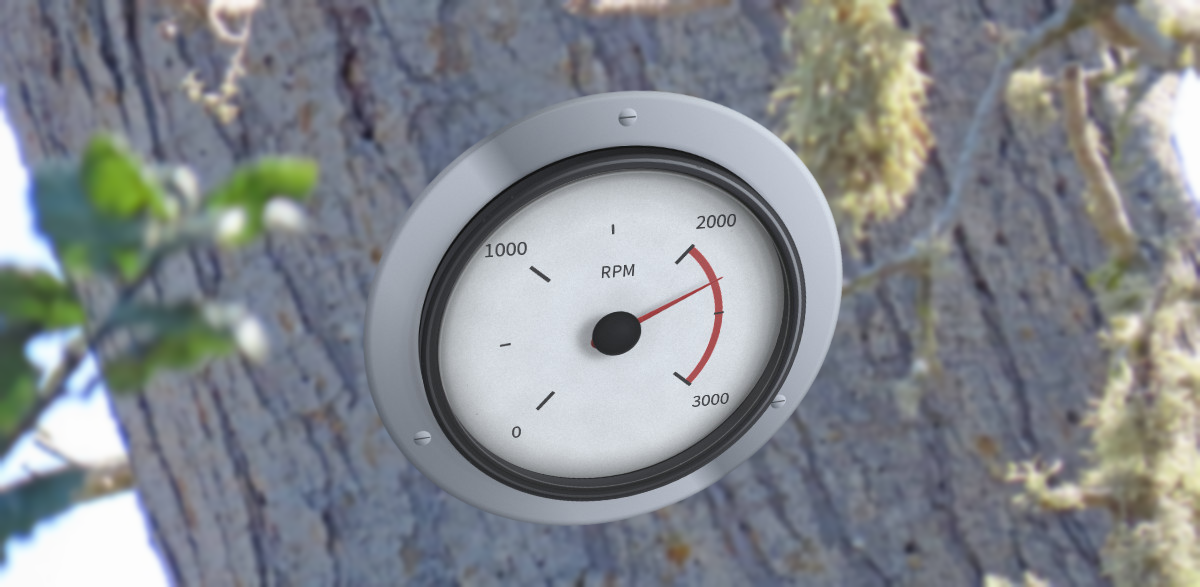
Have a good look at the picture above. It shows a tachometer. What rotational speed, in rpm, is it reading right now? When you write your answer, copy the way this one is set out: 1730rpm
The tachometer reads 2250rpm
